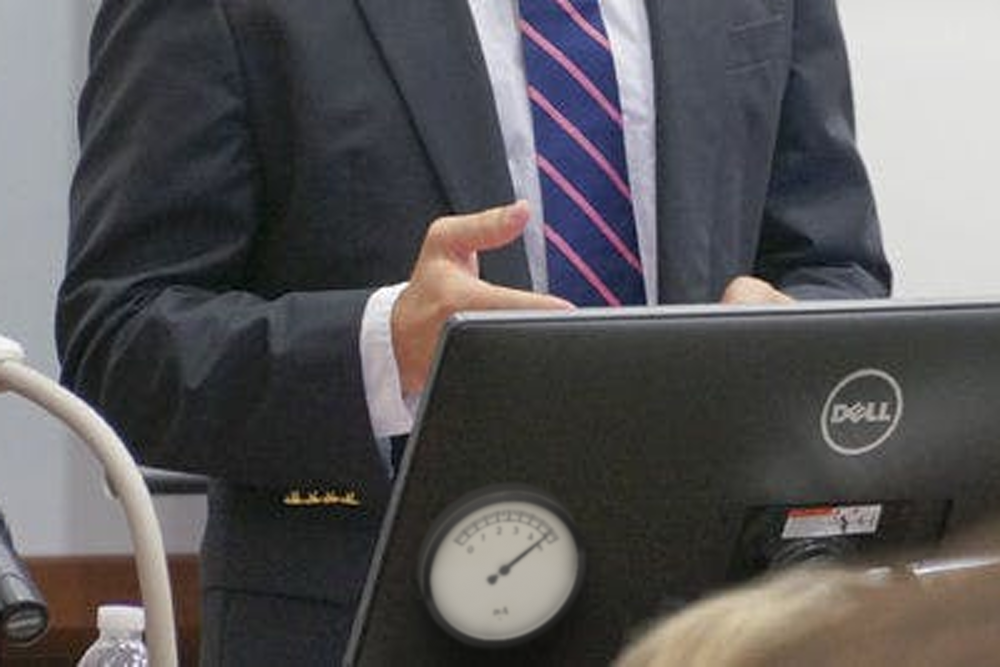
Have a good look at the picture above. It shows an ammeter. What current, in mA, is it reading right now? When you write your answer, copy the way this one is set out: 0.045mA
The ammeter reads 4.5mA
